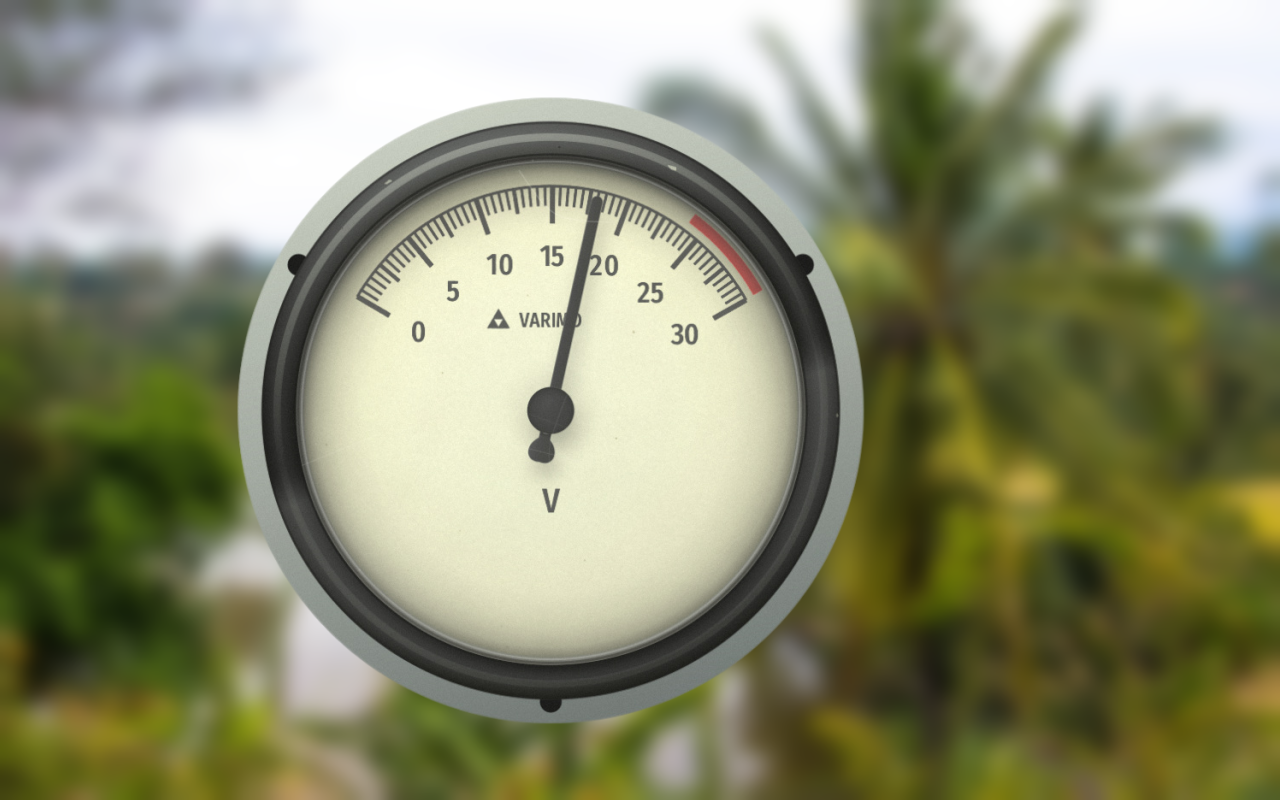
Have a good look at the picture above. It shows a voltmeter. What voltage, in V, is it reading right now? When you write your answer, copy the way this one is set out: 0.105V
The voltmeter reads 18V
